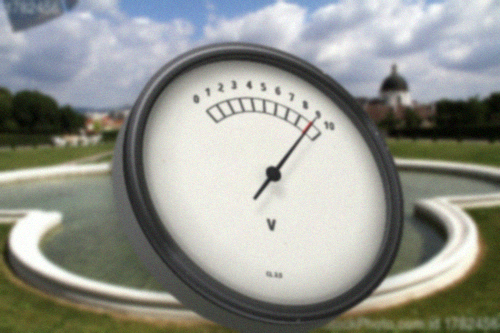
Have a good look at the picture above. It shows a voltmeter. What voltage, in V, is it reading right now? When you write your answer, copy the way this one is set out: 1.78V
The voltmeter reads 9V
